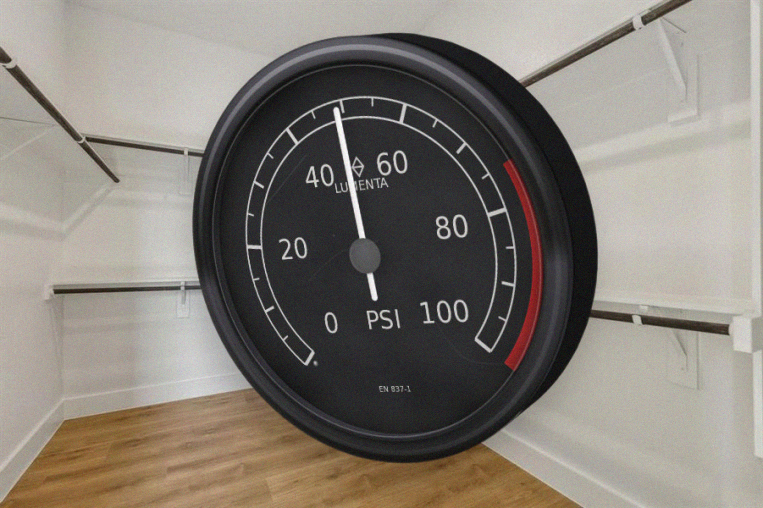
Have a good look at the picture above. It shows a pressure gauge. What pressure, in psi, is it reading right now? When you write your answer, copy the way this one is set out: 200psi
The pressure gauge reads 50psi
